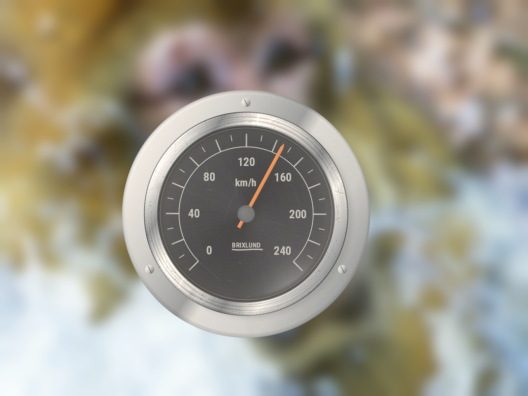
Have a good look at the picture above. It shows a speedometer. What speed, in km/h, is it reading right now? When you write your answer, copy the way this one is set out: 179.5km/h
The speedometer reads 145km/h
